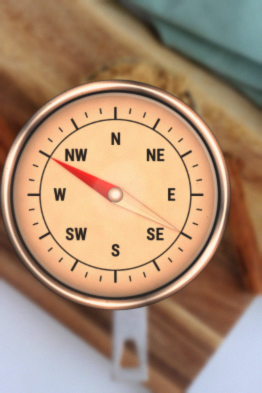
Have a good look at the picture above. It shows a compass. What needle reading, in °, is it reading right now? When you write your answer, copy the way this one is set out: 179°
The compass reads 300°
